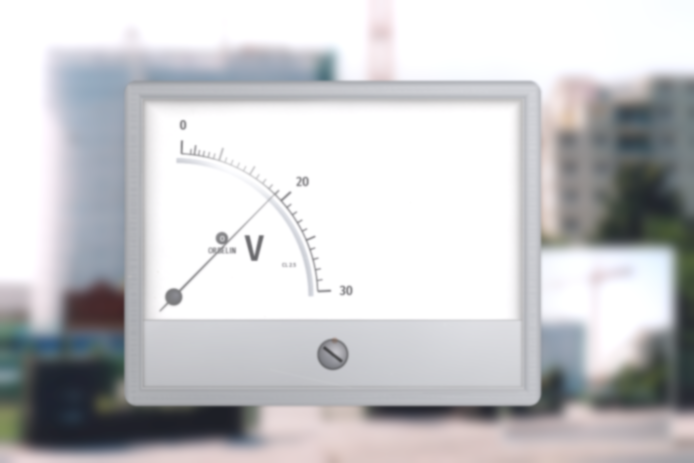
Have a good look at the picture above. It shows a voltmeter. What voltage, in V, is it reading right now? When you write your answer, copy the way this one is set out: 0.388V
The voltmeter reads 19V
